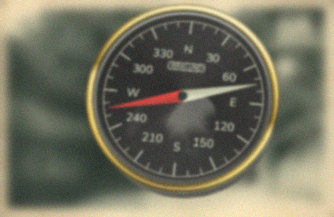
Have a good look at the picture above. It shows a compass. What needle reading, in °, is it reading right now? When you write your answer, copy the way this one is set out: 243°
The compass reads 255°
